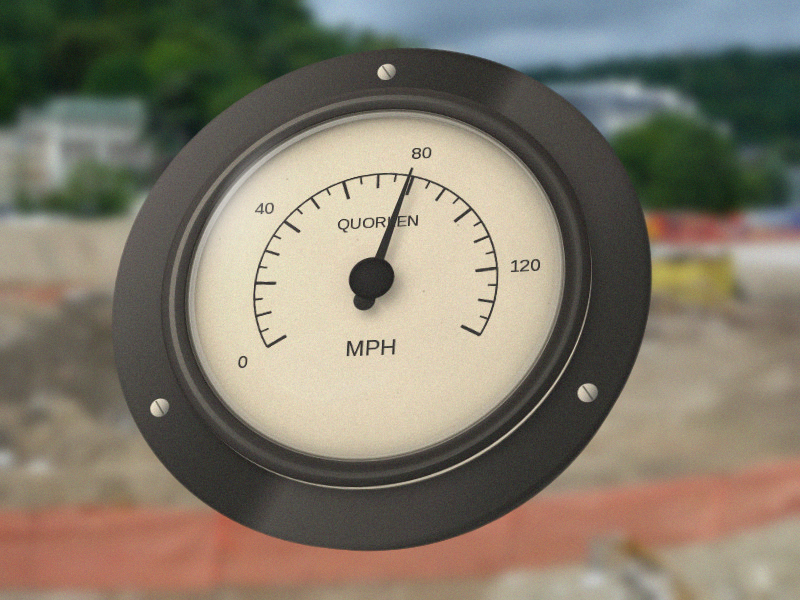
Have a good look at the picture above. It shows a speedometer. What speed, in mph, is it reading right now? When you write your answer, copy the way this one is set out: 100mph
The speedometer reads 80mph
